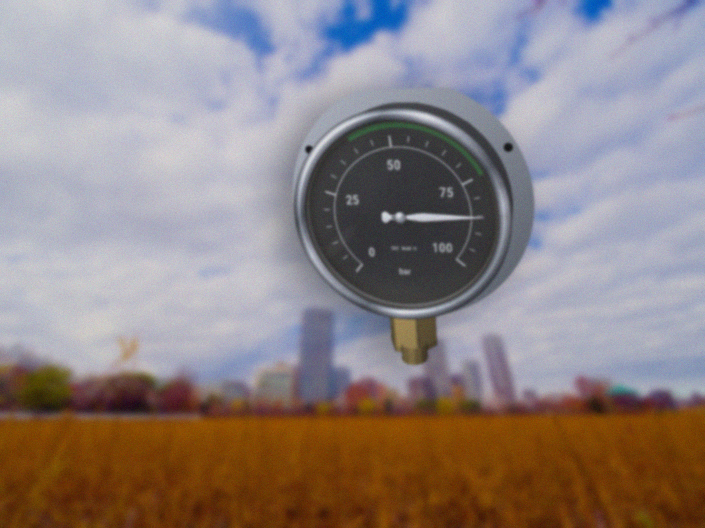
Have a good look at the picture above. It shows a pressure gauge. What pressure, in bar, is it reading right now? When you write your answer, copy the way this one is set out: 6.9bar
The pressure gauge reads 85bar
